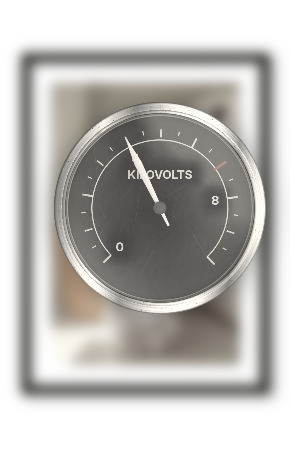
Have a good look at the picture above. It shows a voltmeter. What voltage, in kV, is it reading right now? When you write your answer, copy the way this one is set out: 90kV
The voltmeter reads 4kV
